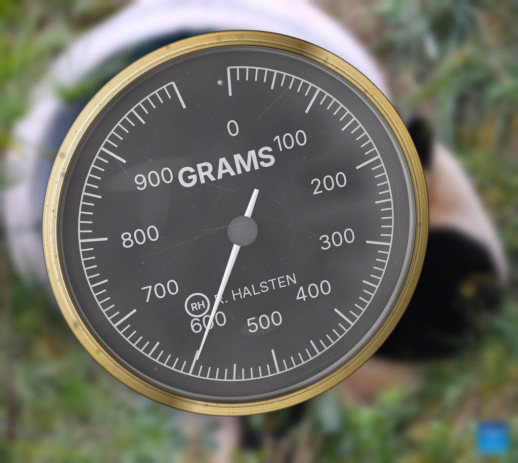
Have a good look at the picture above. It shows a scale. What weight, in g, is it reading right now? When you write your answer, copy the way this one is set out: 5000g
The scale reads 600g
